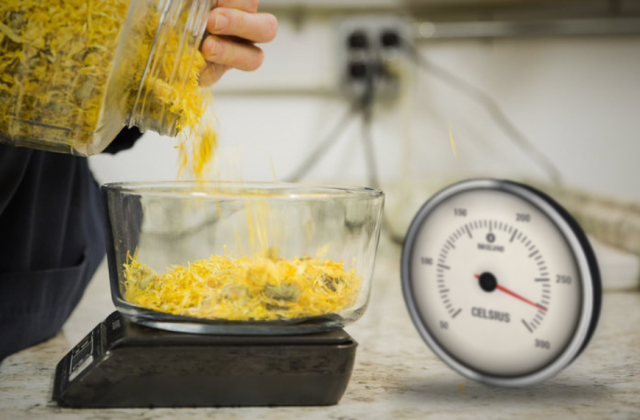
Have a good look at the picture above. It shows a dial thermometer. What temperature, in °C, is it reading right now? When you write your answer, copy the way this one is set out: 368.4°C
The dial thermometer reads 275°C
